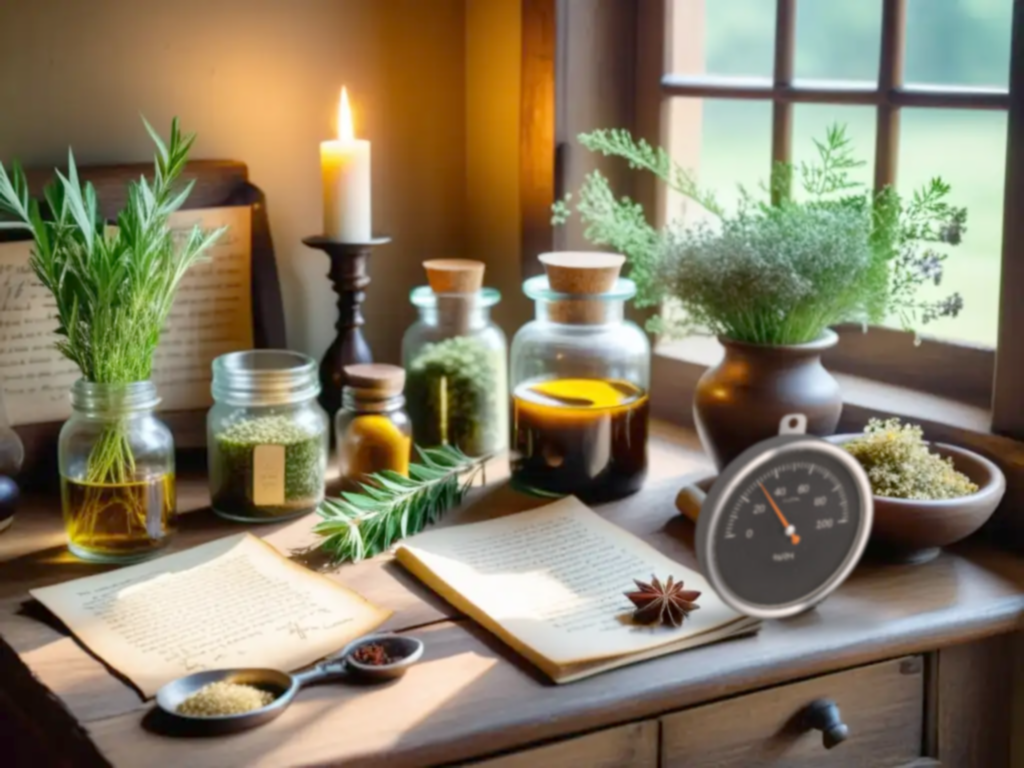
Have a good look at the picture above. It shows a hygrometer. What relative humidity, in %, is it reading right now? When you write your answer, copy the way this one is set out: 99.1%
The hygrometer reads 30%
